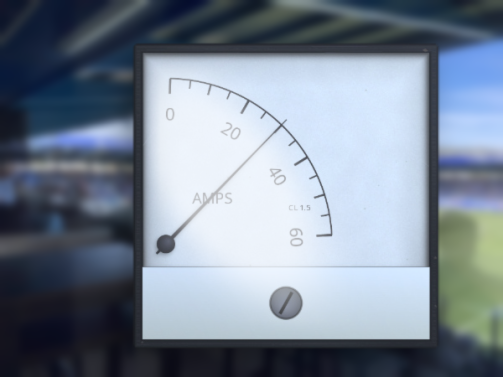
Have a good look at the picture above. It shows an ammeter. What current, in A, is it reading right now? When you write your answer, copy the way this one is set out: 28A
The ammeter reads 30A
